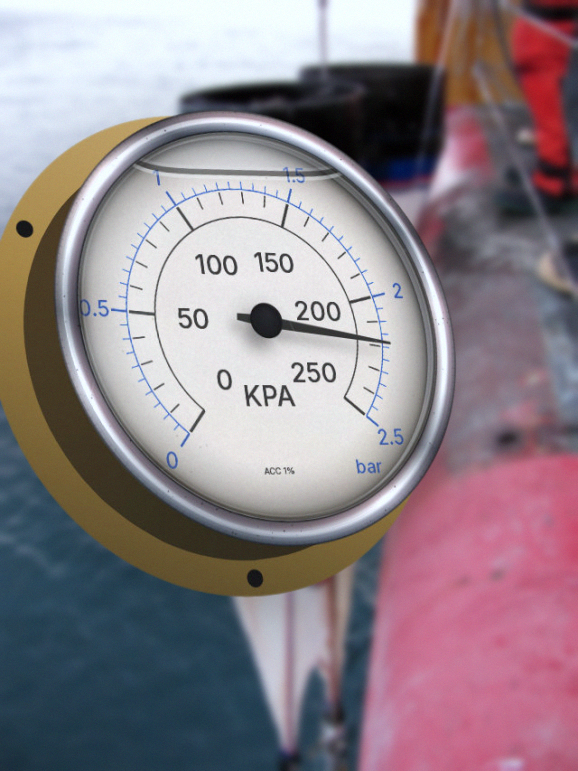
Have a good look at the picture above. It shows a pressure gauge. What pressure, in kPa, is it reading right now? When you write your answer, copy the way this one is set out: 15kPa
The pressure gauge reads 220kPa
